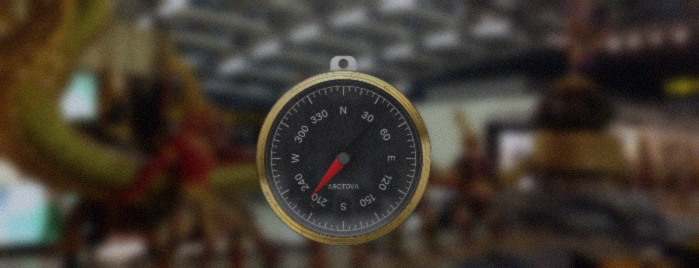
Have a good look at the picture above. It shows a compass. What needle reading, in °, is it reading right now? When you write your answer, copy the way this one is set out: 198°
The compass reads 220°
